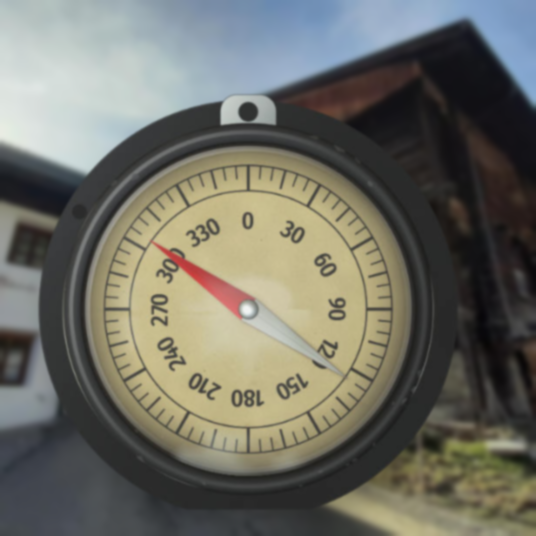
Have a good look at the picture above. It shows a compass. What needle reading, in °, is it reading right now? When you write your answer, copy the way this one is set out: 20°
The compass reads 305°
